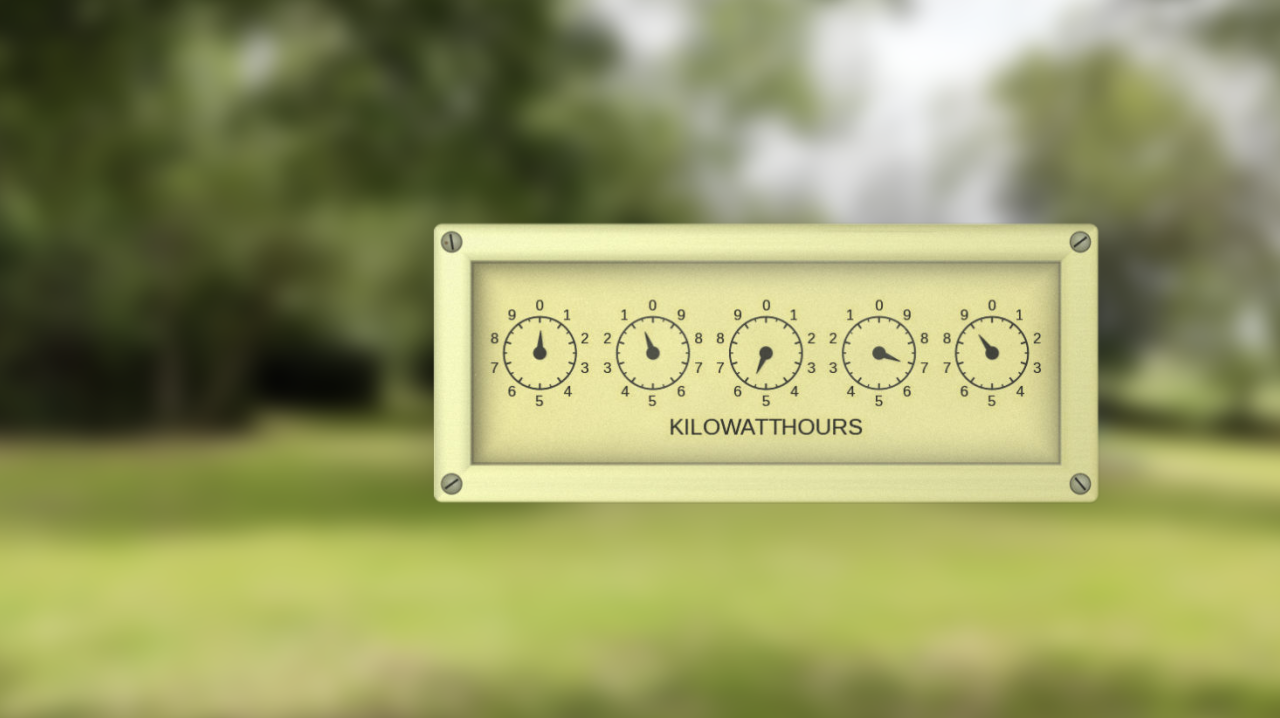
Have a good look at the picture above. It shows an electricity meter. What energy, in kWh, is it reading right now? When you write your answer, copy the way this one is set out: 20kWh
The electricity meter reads 569kWh
